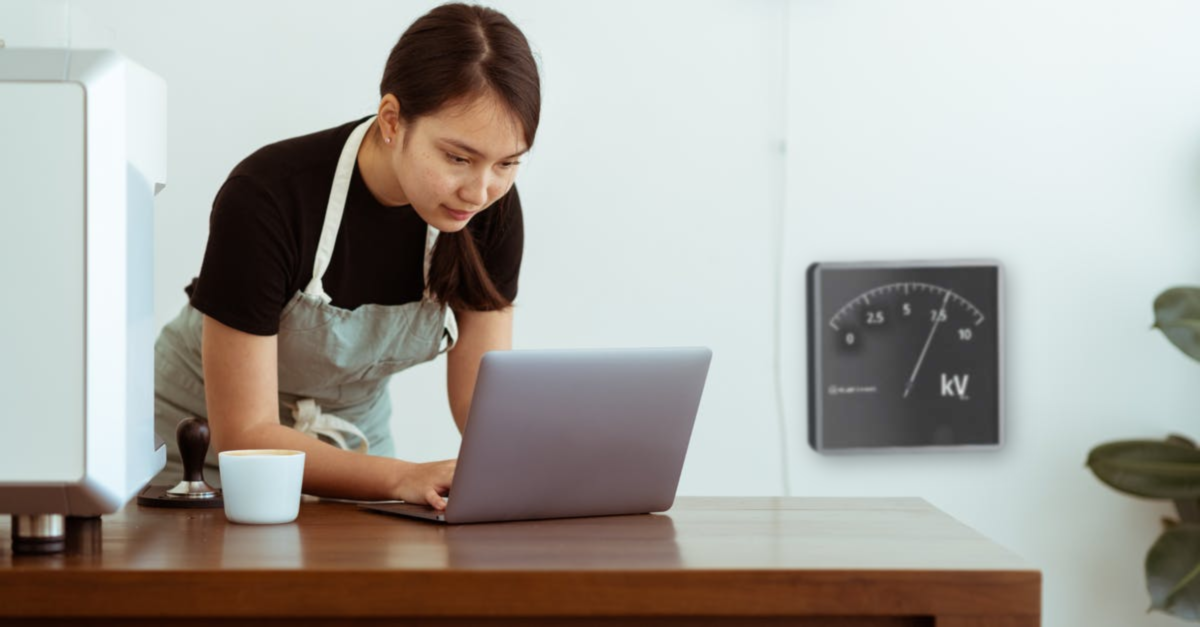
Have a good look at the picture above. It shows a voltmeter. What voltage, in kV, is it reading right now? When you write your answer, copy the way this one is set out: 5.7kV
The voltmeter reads 7.5kV
